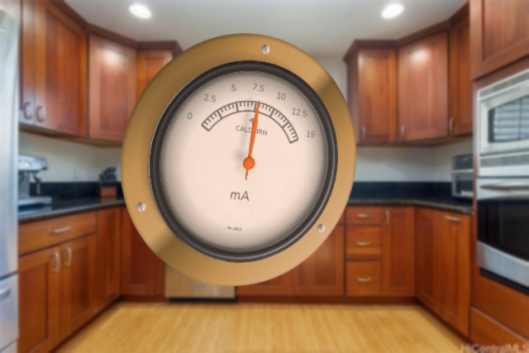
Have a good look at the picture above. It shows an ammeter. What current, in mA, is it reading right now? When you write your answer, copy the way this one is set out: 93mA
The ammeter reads 7.5mA
